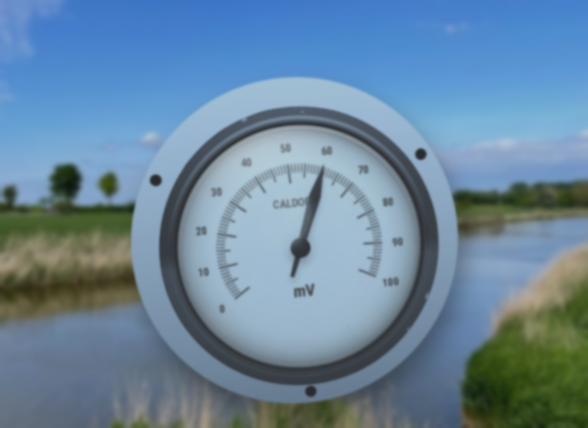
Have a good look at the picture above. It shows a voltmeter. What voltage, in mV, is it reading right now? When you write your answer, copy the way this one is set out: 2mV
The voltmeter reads 60mV
